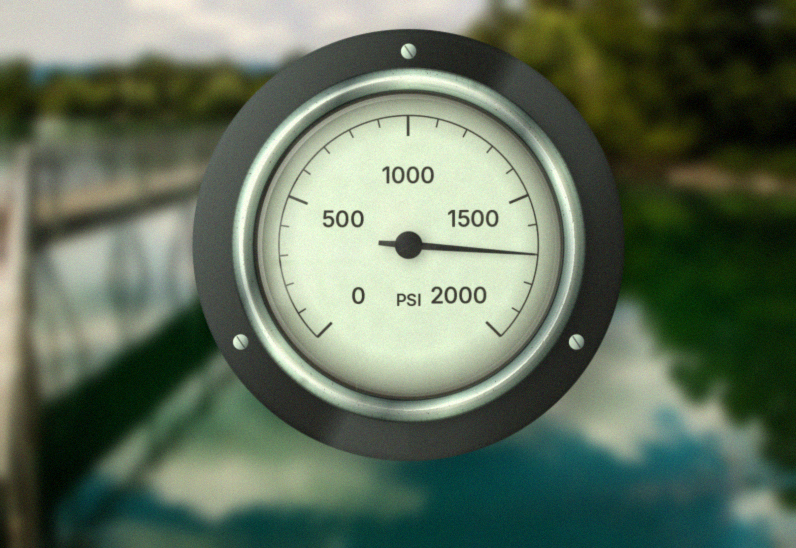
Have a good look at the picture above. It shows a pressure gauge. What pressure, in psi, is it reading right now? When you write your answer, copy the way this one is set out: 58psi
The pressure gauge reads 1700psi
